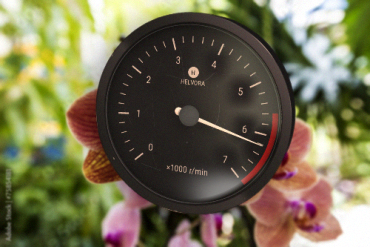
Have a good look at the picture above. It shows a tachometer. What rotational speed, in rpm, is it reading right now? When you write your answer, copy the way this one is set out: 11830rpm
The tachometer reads 6200rpm
